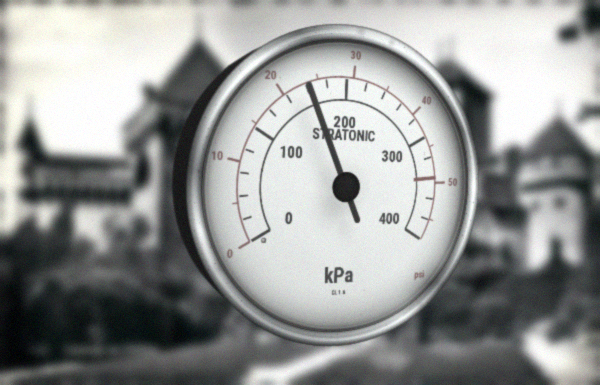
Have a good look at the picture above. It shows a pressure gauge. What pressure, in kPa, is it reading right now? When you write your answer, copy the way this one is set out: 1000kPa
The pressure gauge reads 160kPa
